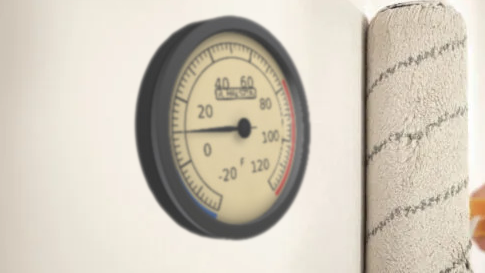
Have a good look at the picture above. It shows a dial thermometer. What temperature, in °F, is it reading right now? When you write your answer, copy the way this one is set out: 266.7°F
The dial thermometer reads 10°F
